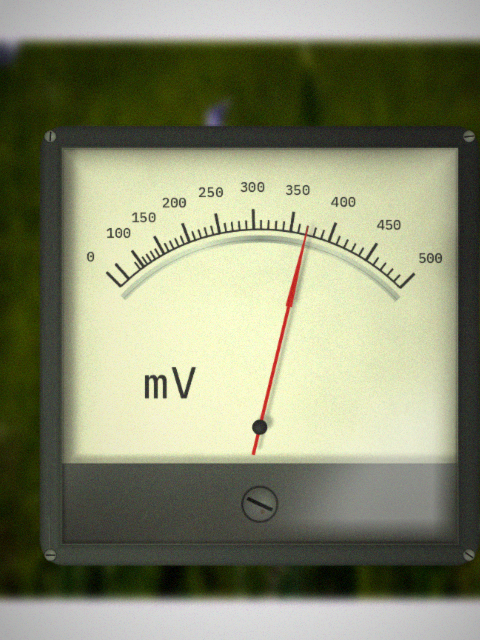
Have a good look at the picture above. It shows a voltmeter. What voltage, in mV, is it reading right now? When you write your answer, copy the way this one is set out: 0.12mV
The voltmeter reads 370mV
